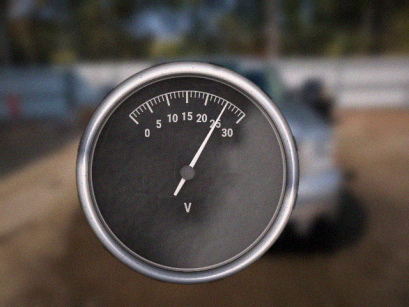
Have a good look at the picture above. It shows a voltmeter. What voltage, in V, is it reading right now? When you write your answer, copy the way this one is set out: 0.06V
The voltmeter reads 25V
